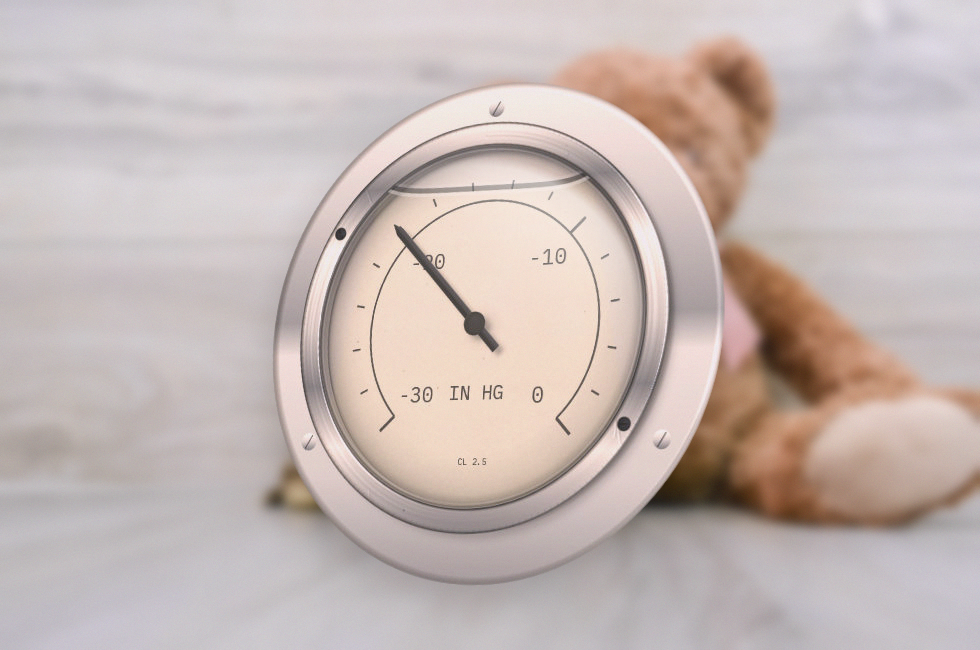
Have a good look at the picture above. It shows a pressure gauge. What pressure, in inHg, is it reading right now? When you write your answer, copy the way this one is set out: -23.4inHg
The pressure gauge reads -20inHg
